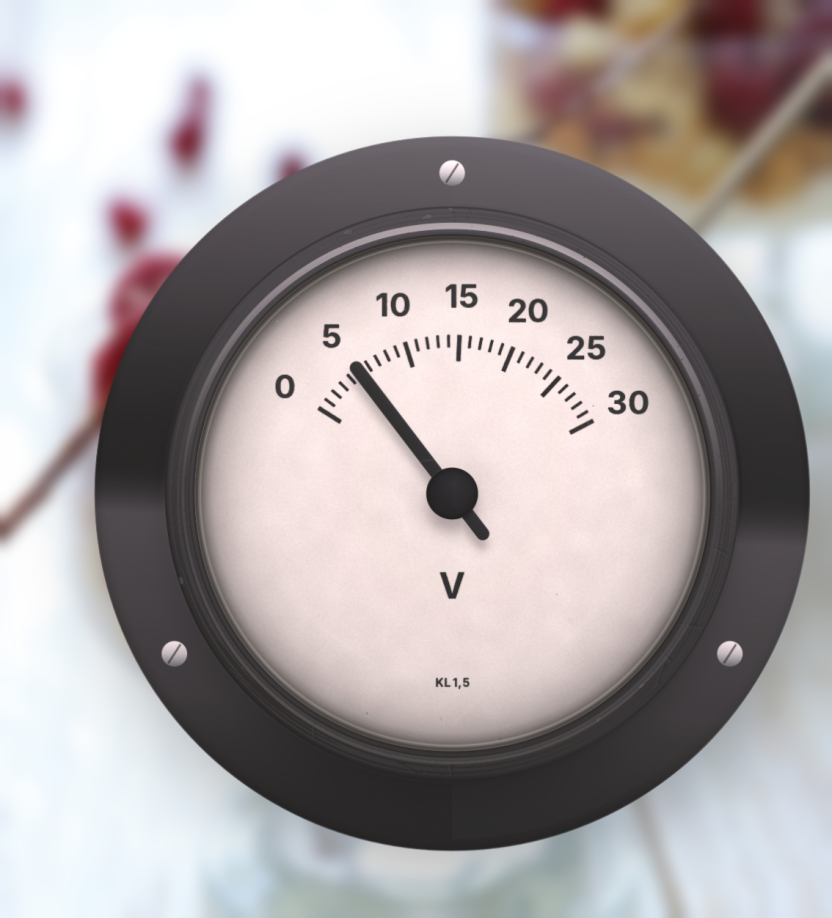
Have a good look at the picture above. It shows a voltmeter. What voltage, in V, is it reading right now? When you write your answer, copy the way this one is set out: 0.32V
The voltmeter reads 5V
